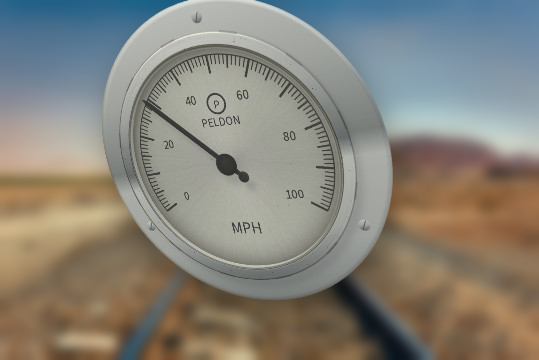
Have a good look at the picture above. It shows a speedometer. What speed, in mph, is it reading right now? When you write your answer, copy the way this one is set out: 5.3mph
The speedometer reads 30mph
